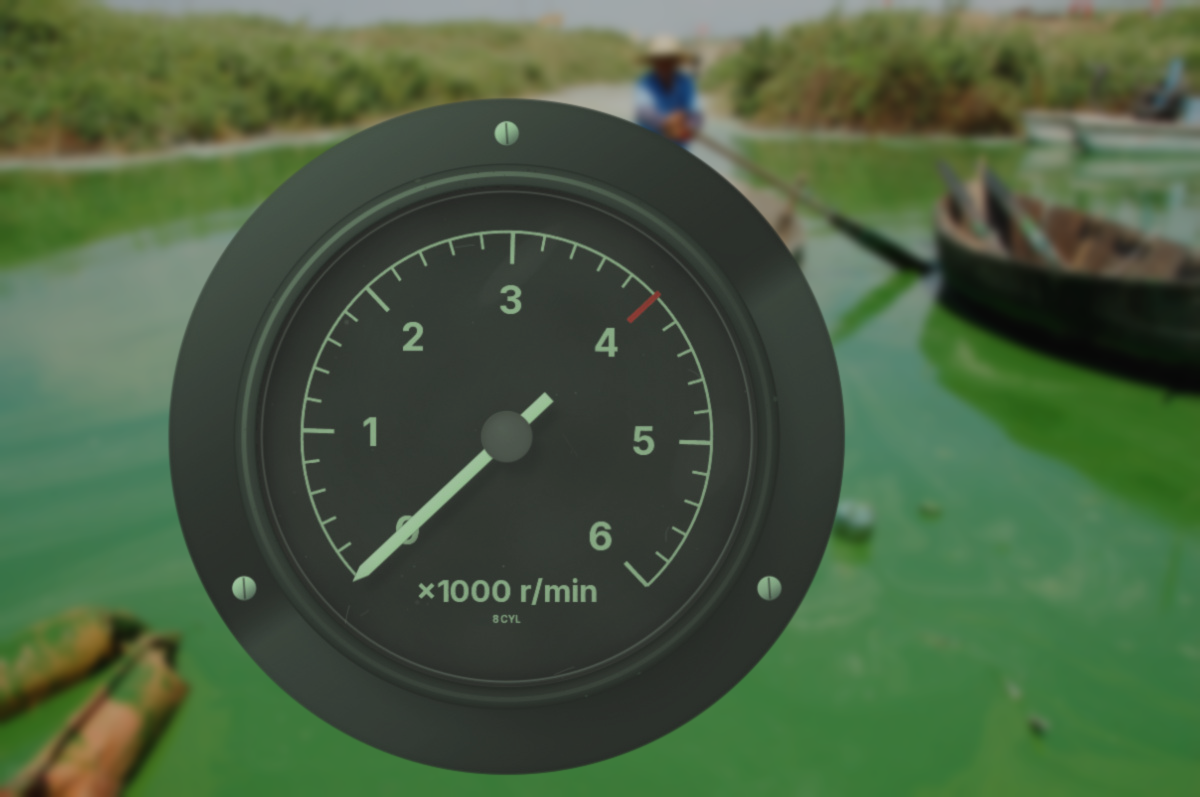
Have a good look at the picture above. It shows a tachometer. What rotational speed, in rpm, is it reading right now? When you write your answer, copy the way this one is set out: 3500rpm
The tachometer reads 0rpm
